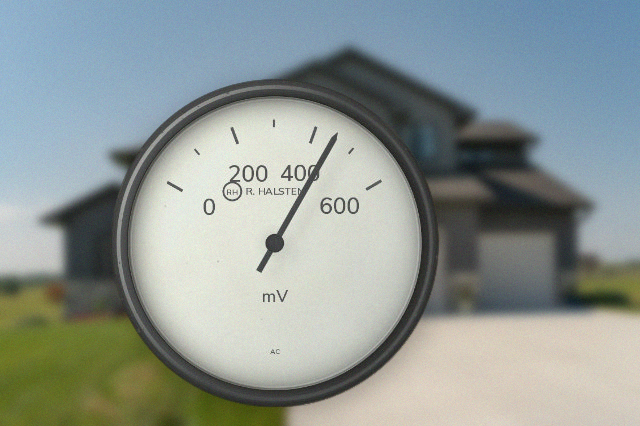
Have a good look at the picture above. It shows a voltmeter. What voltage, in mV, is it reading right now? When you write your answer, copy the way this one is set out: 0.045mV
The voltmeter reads 450mV
